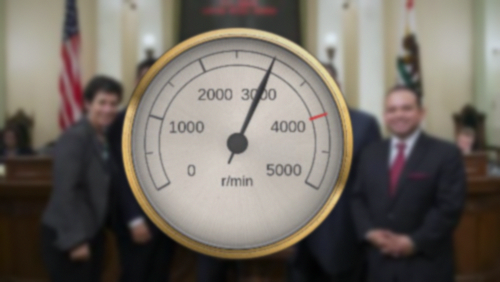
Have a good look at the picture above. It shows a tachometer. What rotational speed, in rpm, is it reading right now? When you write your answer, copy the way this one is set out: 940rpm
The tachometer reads 3000rpm
